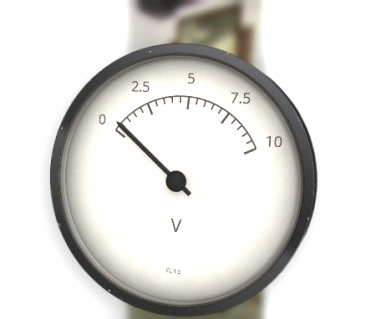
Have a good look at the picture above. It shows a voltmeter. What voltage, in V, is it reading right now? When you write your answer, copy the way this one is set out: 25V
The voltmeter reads 0.5V
